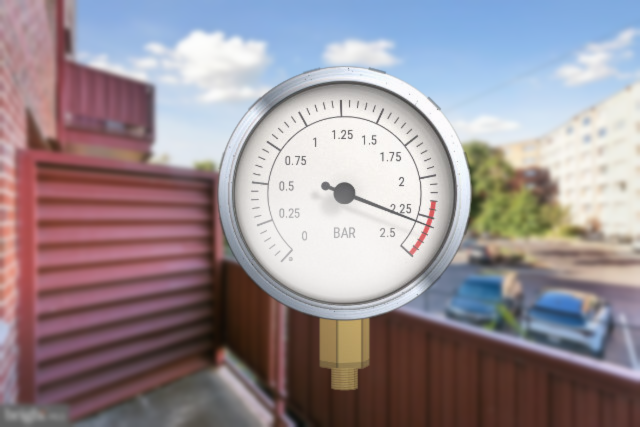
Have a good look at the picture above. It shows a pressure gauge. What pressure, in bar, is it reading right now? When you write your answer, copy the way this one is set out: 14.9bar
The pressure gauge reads 2.3bar
